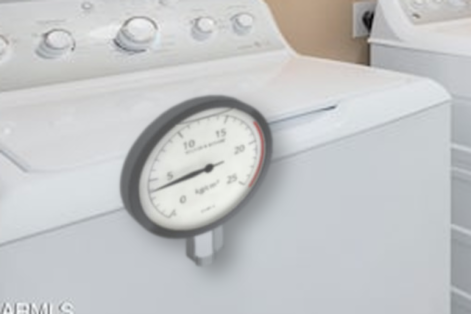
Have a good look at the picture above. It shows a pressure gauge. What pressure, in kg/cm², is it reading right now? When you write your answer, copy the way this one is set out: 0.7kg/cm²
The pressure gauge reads 4kg/cm²
